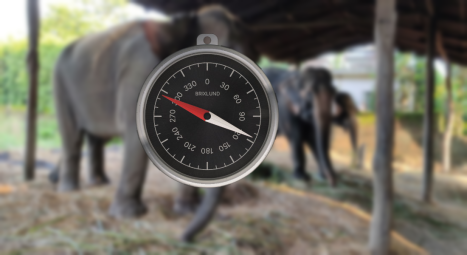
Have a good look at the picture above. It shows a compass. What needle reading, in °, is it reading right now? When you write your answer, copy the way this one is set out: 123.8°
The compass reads 295°
